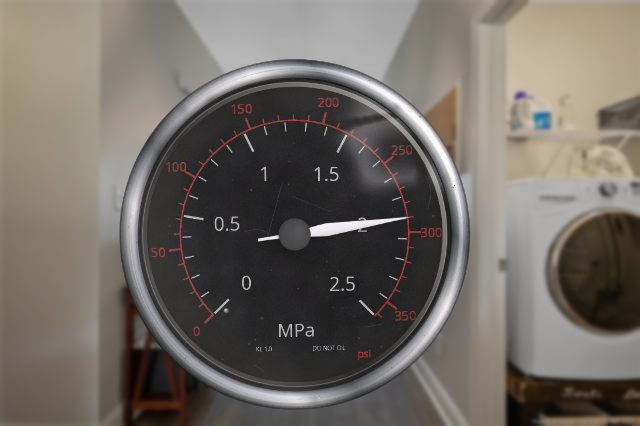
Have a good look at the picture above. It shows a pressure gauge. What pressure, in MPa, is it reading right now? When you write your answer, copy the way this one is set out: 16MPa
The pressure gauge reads 2MPa
